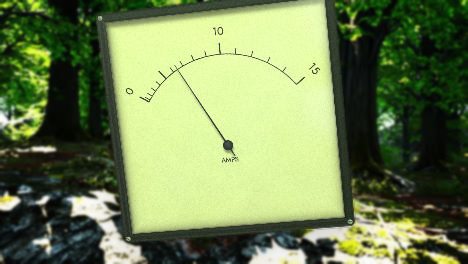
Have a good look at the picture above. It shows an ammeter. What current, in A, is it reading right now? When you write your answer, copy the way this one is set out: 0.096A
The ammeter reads 6.5A
